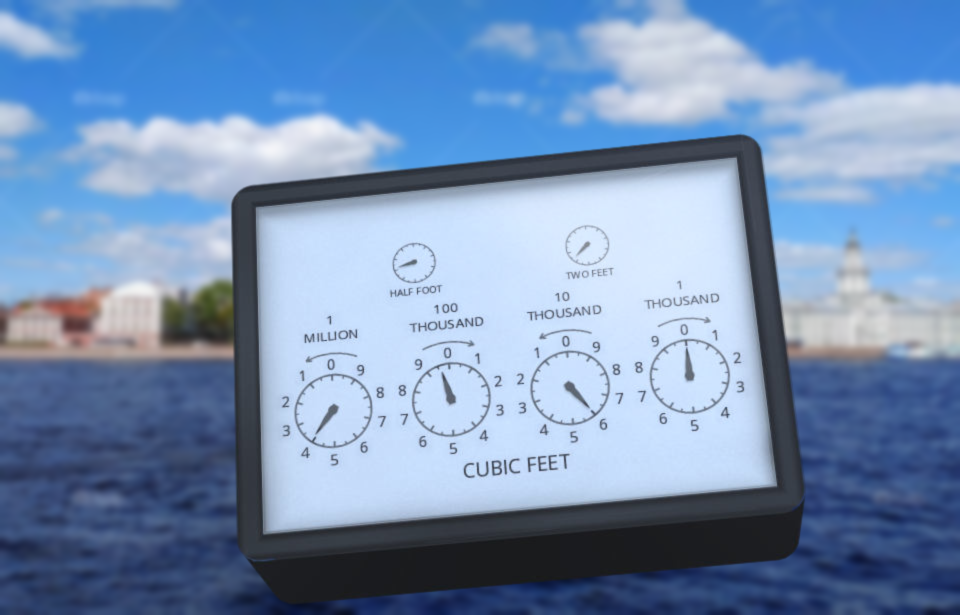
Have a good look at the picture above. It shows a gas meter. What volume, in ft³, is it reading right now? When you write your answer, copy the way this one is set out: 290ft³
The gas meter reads 396000ft³
